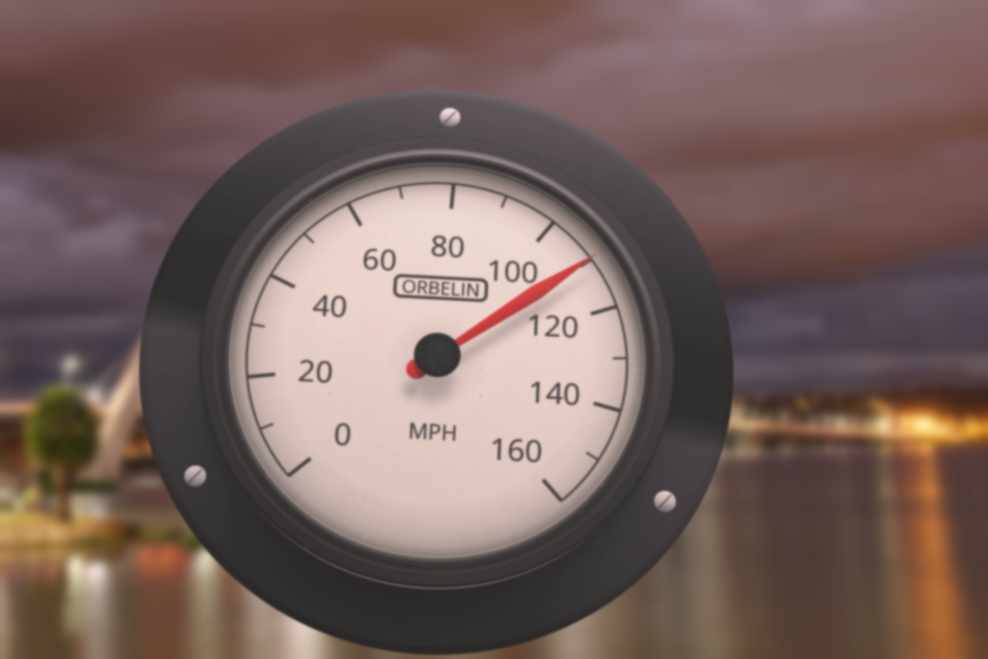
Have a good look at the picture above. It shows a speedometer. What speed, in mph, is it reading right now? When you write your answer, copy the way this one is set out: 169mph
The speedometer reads 110mph
